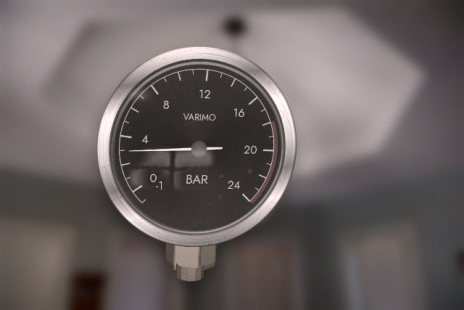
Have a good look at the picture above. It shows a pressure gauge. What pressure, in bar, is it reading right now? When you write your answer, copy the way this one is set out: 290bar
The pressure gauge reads 3bar
